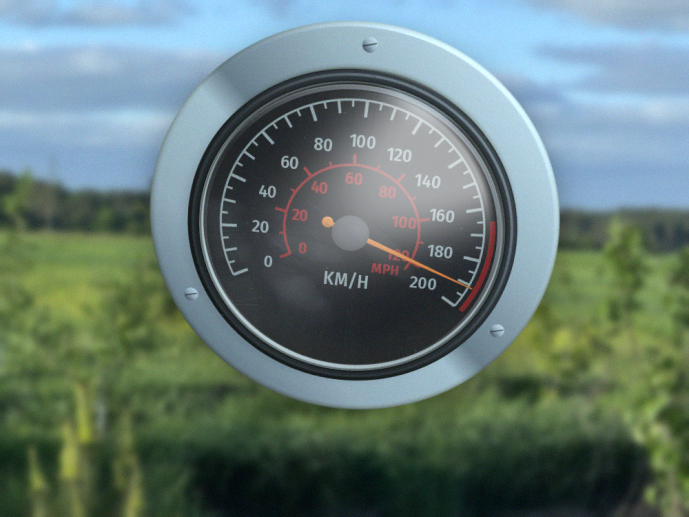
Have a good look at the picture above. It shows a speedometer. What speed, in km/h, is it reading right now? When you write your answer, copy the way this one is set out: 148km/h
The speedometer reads 190km/h
